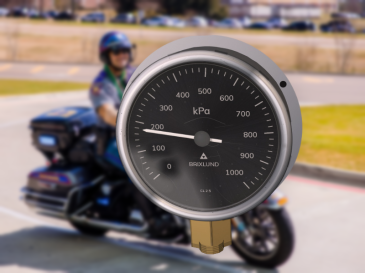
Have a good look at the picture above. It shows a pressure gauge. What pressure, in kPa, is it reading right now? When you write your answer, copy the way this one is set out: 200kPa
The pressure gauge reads 180kPa
